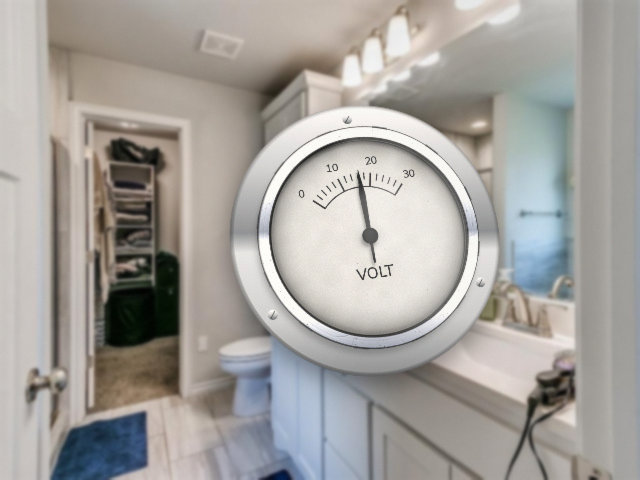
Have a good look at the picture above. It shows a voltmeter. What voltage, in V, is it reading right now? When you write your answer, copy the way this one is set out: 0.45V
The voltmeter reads 16V
